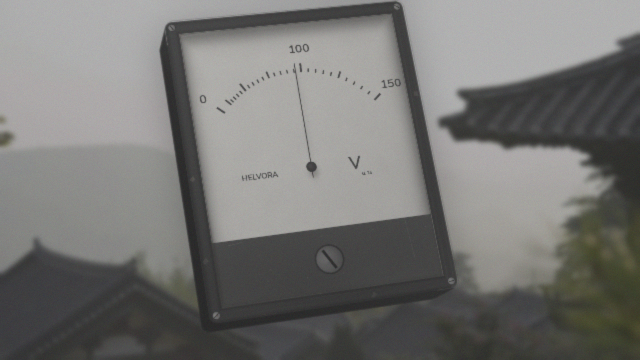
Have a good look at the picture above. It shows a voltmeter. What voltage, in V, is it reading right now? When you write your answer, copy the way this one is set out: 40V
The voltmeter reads 95V
